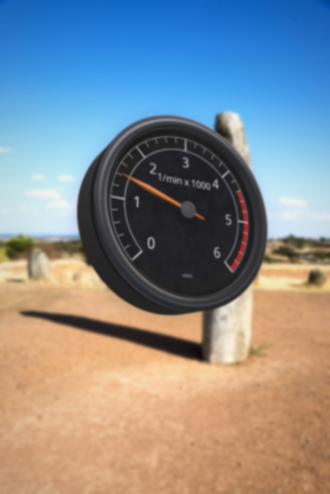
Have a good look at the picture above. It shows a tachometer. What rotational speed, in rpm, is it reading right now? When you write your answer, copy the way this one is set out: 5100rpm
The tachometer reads 1400rpm
